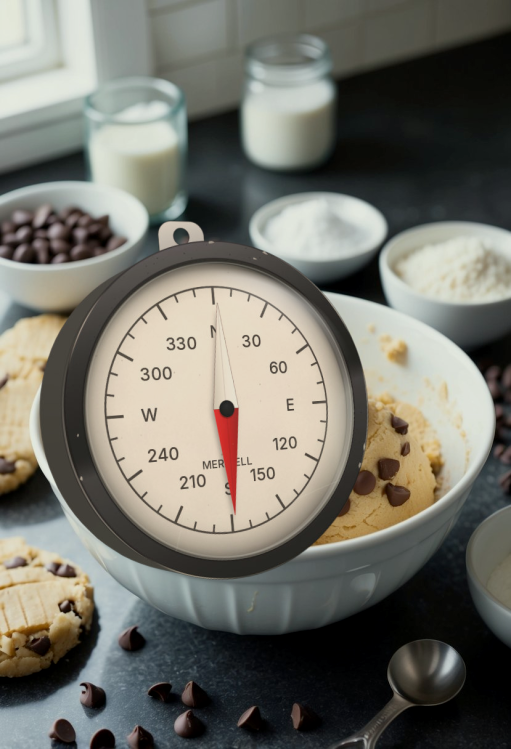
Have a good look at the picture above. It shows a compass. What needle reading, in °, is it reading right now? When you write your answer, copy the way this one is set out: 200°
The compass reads 180°
